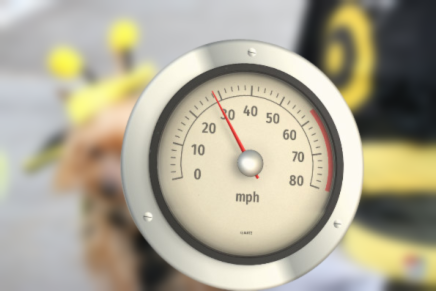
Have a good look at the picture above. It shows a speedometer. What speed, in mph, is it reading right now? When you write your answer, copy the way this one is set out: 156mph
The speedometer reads 28mph
